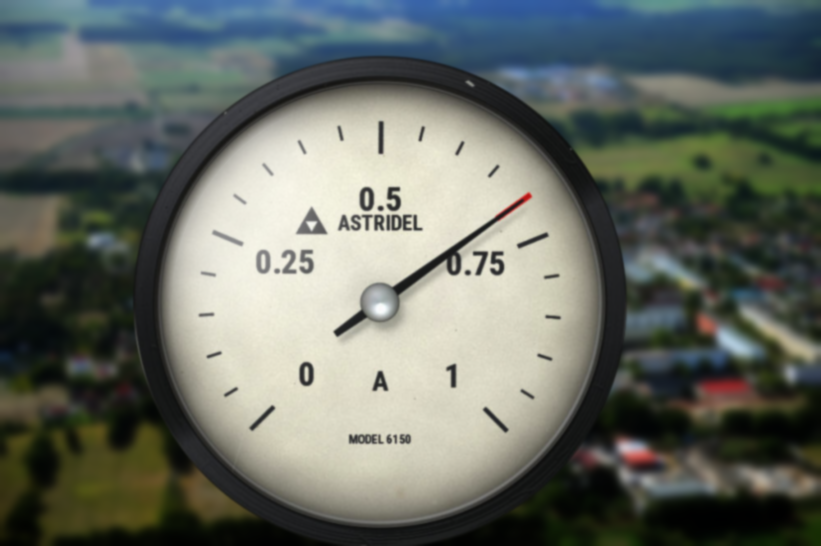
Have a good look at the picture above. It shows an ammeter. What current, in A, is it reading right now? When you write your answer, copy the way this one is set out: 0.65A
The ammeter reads 0.7A
